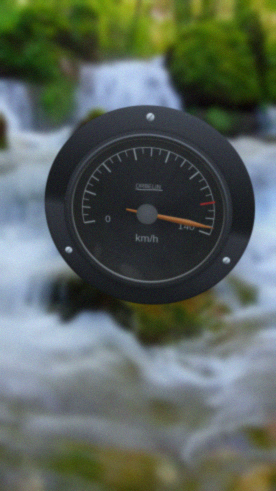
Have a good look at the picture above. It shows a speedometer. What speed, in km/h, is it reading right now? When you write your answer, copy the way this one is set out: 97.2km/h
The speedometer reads 135km/h
